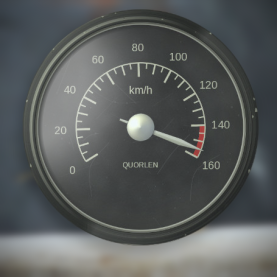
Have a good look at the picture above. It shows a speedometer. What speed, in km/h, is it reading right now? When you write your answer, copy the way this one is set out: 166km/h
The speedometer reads 155km/h
